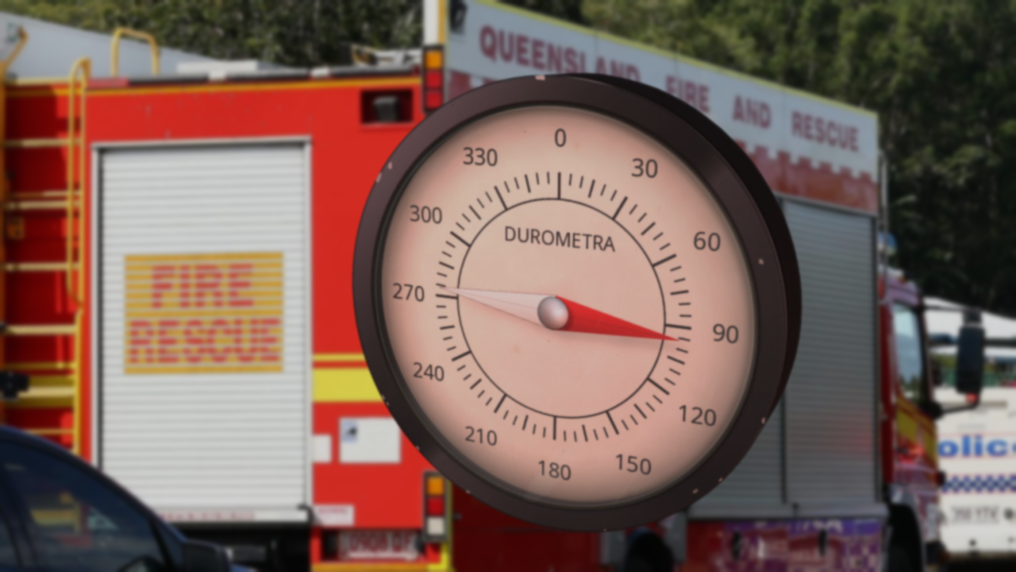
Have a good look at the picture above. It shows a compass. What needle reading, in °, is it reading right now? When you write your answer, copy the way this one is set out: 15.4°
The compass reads 95°
